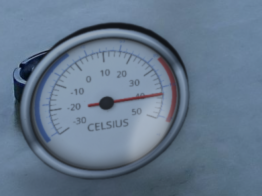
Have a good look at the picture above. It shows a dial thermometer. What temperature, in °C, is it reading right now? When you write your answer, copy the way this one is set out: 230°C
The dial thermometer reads 40°C
